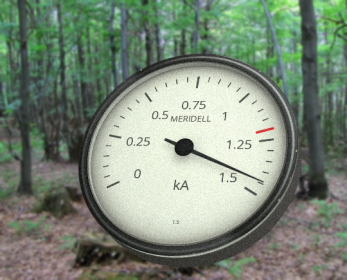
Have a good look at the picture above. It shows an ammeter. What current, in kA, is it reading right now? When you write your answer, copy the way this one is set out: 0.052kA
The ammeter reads 1.45kA
